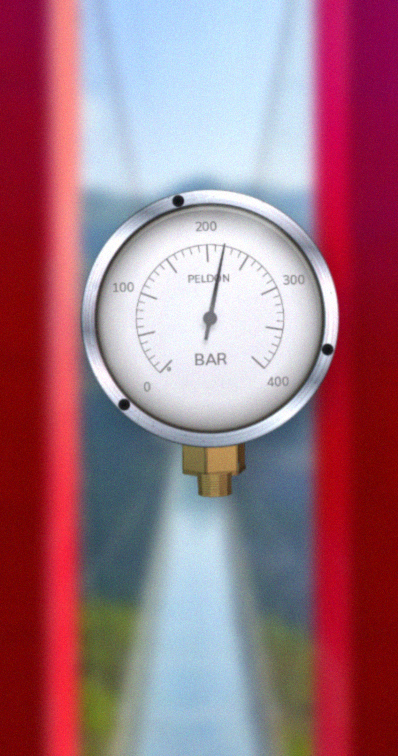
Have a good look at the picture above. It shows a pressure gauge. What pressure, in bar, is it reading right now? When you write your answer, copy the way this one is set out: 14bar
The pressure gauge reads 220bar
